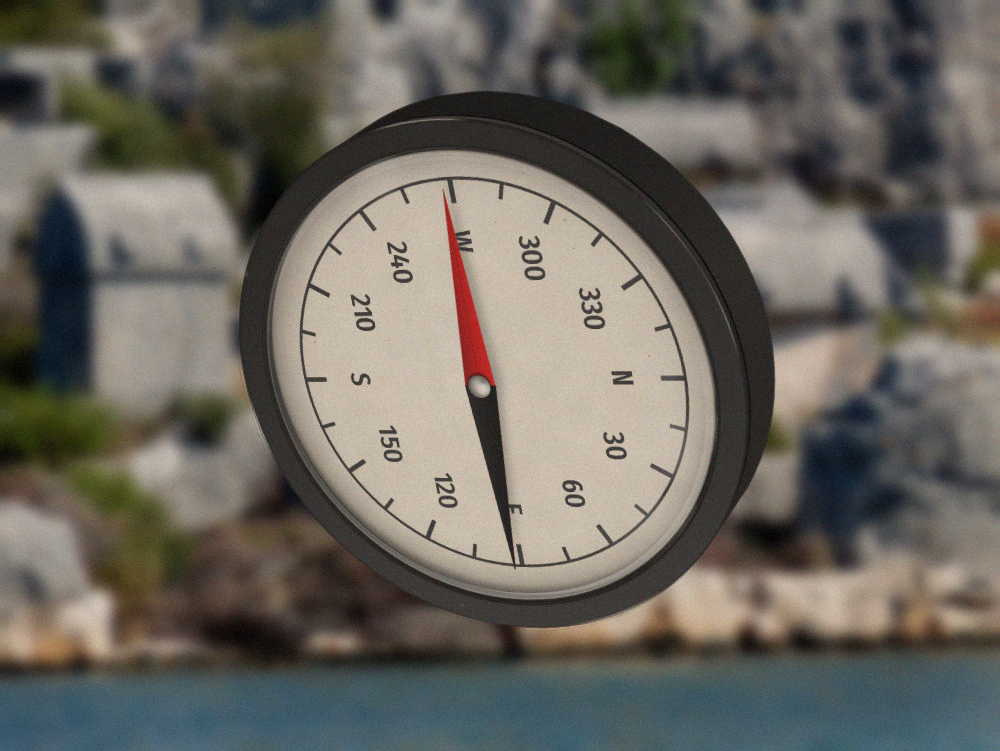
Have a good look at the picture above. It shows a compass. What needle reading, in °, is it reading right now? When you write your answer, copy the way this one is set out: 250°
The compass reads 270°
